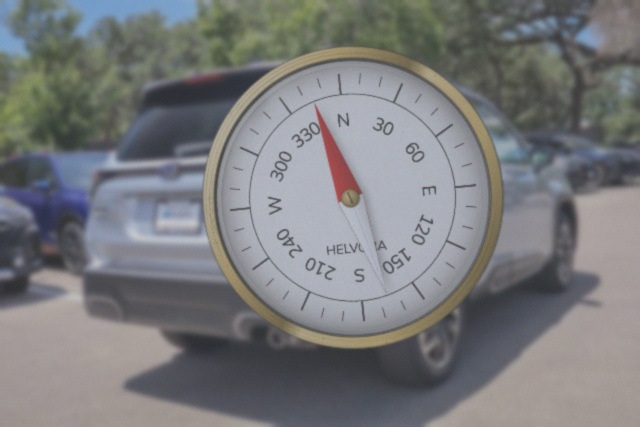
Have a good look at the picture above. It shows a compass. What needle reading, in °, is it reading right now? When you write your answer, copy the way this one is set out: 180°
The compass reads 345°
